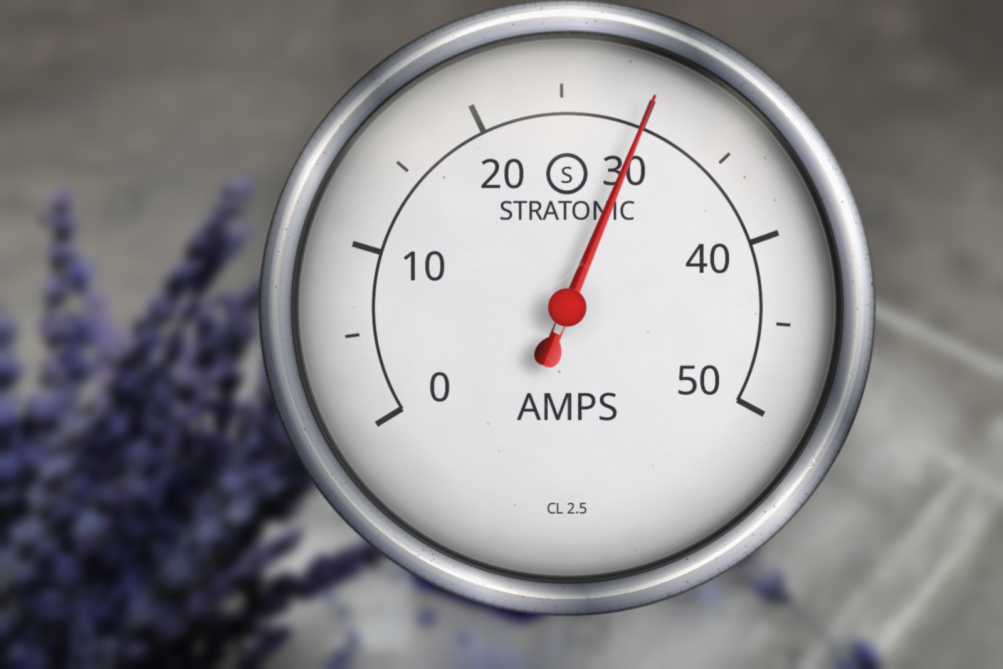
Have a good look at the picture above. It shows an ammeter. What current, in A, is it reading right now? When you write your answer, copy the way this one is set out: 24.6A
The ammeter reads 30A
